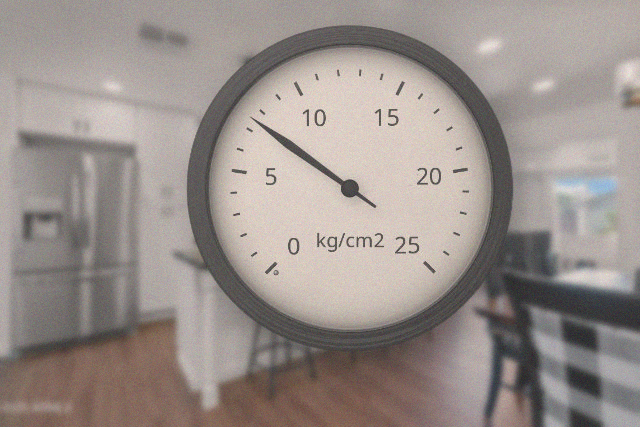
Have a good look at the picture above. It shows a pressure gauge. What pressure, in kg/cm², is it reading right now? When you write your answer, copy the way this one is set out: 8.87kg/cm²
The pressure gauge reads 7.5kg/cm²
